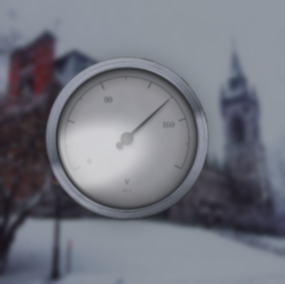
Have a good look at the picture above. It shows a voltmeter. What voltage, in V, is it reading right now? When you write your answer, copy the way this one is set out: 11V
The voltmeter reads 140V
